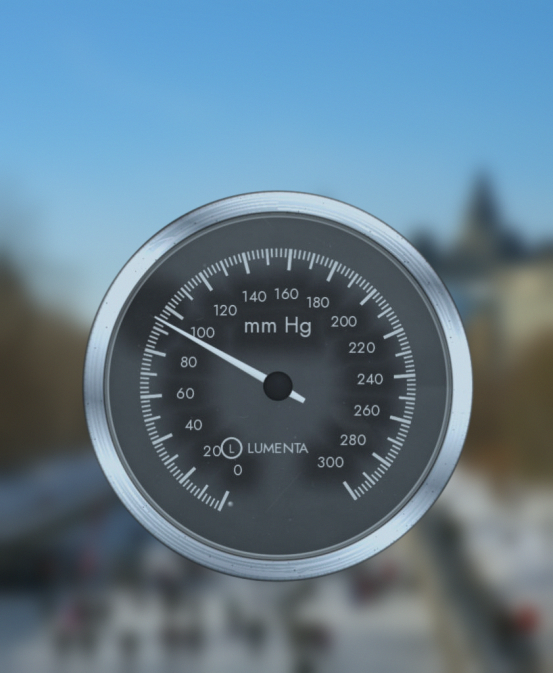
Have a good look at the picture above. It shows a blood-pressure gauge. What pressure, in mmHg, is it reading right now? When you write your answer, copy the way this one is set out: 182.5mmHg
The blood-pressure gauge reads 94mmHg
